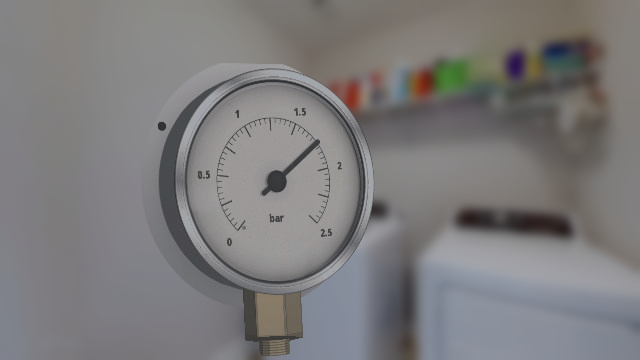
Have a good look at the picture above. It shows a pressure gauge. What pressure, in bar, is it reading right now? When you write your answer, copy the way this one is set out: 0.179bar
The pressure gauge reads 1.75bar
